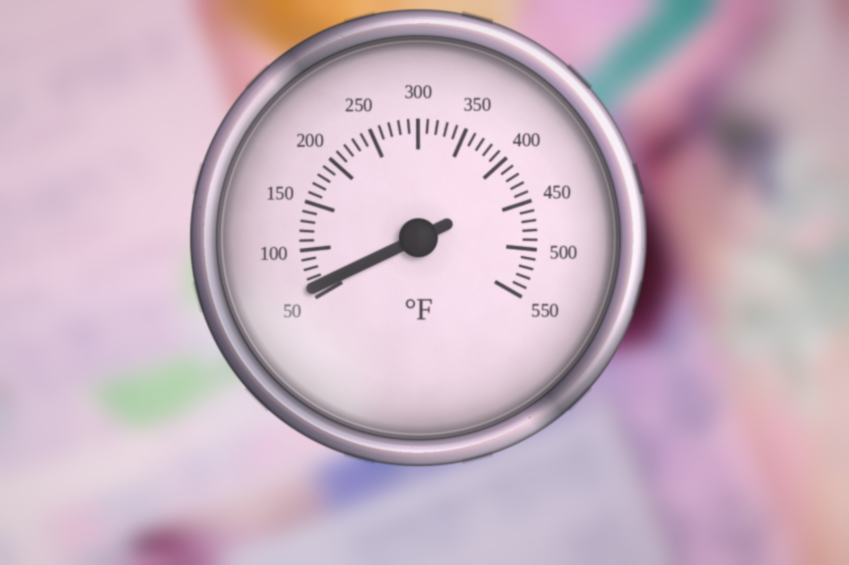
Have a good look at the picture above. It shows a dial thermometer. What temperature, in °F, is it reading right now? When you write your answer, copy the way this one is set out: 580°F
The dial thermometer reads 60°F
